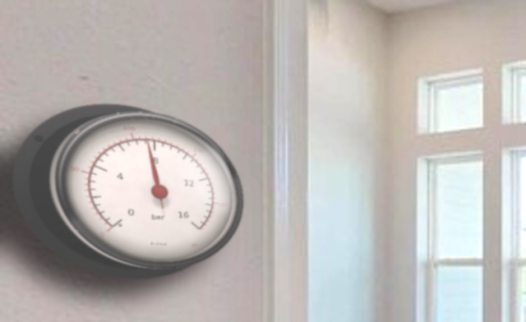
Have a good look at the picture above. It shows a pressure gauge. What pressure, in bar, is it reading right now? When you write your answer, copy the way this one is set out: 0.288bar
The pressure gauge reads 7.5bar
